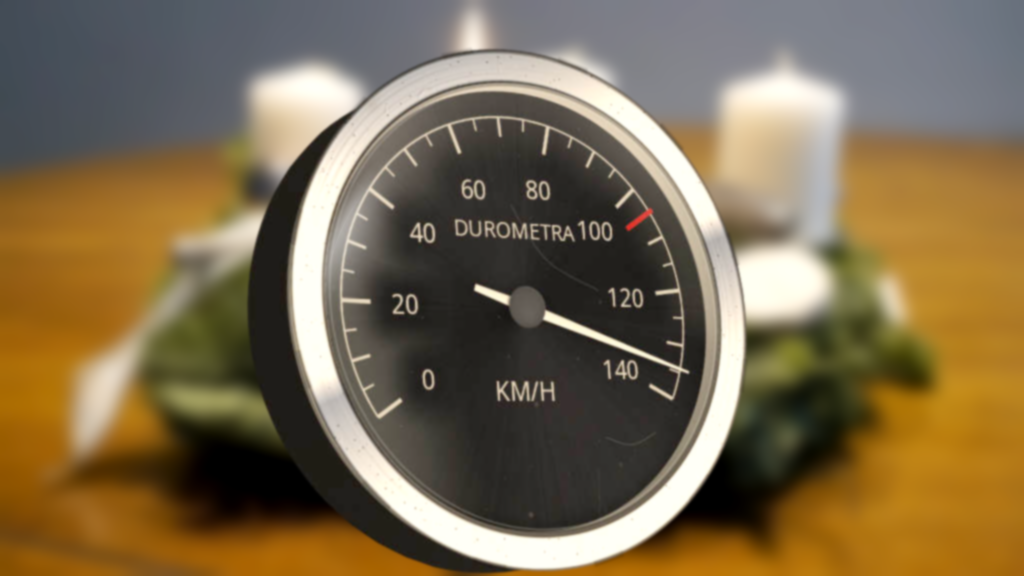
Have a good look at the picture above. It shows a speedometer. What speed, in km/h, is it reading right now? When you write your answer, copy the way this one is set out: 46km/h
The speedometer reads 135km/h
